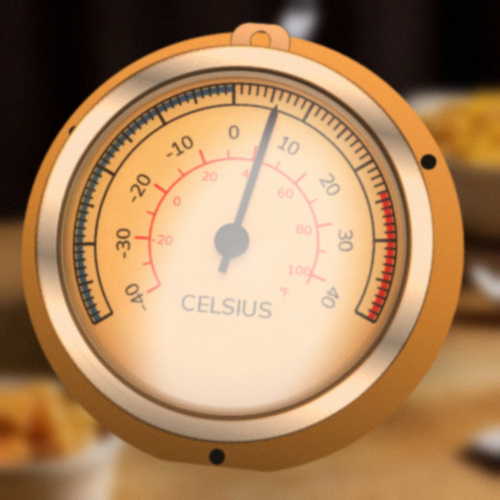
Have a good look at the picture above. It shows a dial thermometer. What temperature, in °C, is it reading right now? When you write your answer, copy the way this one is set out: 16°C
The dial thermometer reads 6°C
